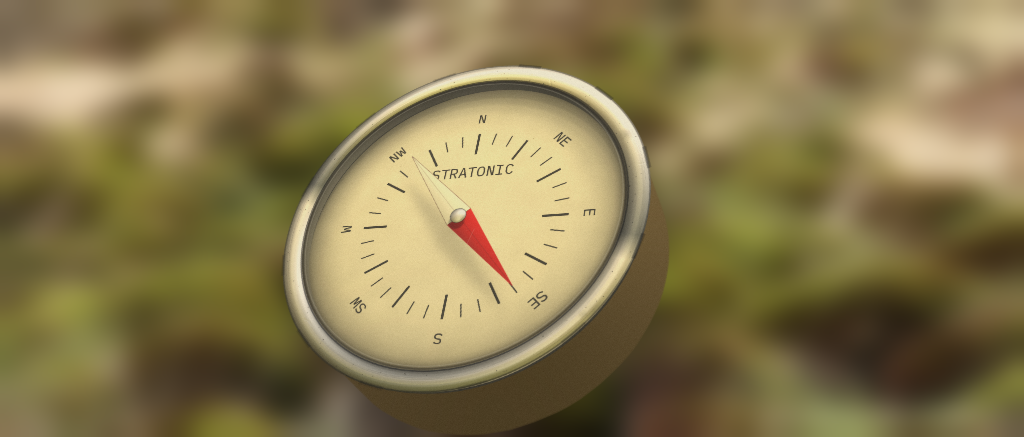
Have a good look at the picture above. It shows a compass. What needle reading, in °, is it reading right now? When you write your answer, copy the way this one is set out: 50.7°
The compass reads 140°
